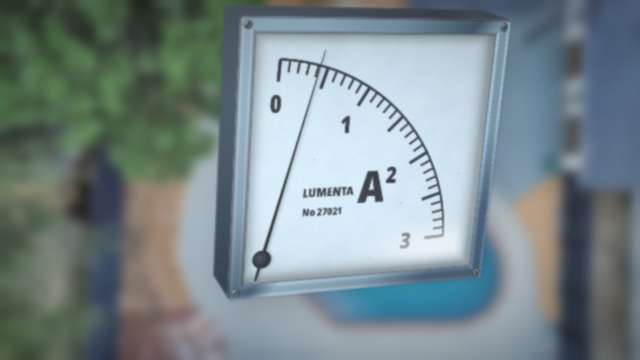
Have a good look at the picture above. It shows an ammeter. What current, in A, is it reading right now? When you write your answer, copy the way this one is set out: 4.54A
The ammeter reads 0.4A
